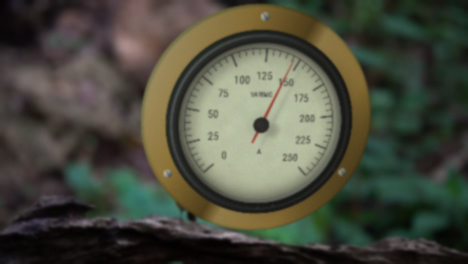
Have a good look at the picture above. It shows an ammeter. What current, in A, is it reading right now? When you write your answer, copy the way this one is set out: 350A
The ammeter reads 145A
